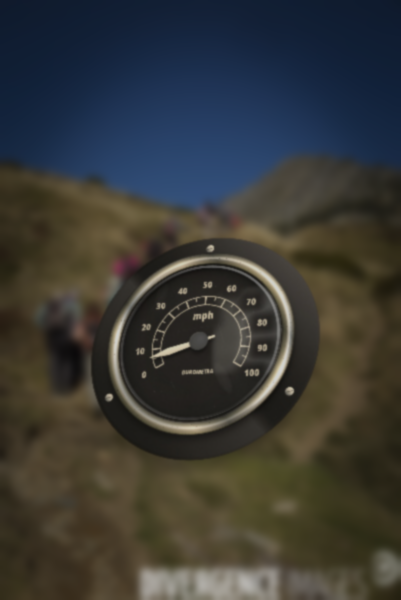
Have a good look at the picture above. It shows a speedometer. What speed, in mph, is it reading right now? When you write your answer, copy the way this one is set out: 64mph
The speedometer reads 5mph
